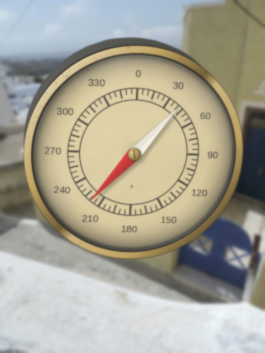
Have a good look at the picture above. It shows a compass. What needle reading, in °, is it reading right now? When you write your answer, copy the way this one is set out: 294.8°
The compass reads 220°
